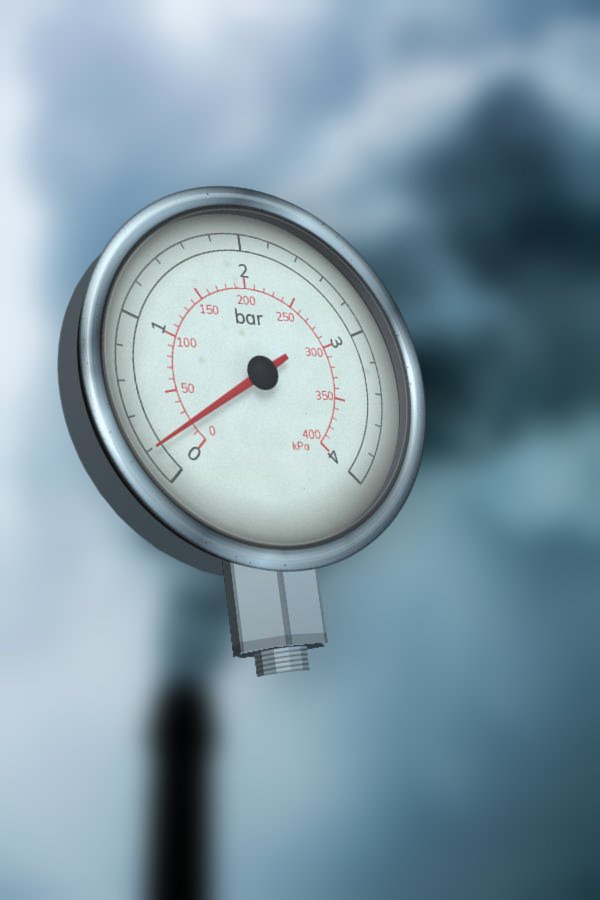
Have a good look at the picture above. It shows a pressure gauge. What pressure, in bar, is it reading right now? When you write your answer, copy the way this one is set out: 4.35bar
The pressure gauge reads 0.2bar
